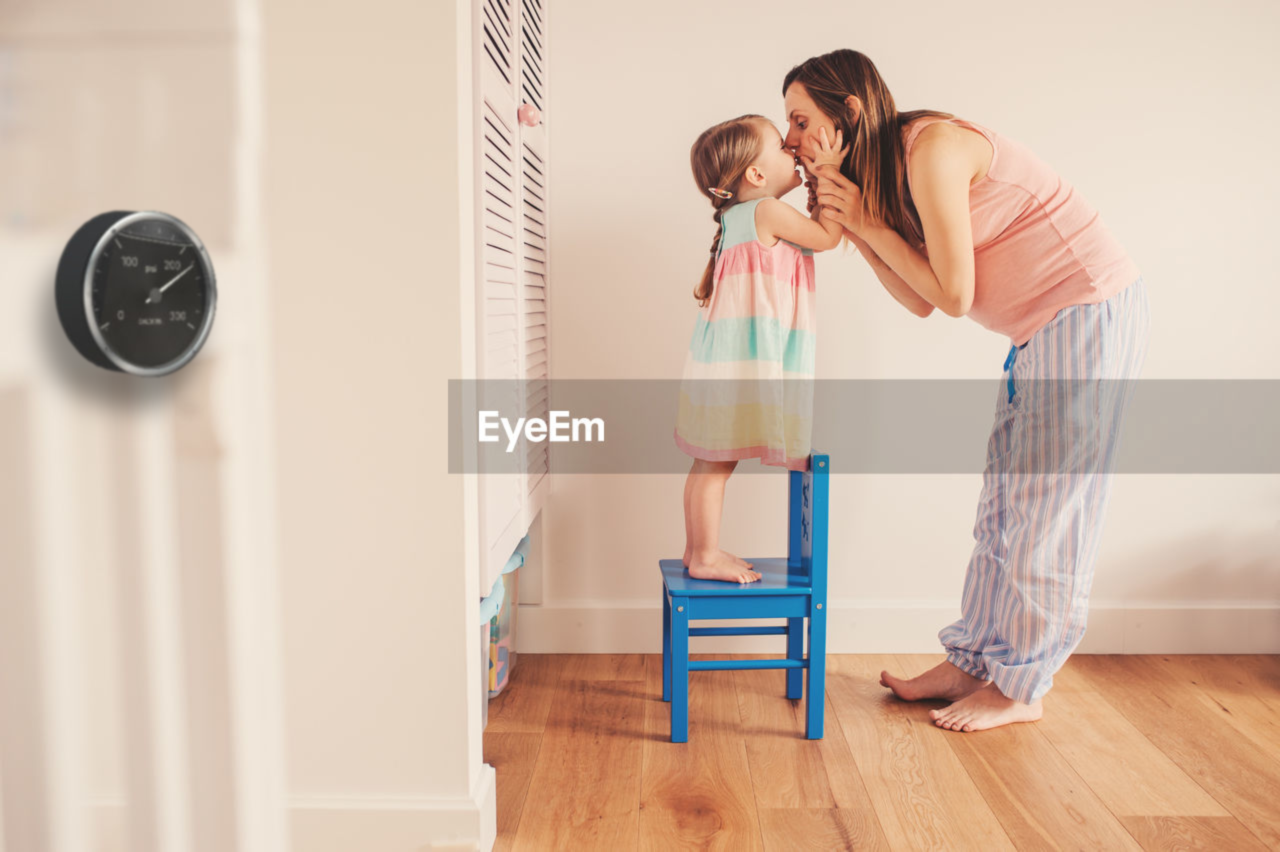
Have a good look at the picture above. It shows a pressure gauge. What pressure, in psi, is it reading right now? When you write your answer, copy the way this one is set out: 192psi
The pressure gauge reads 220psi
